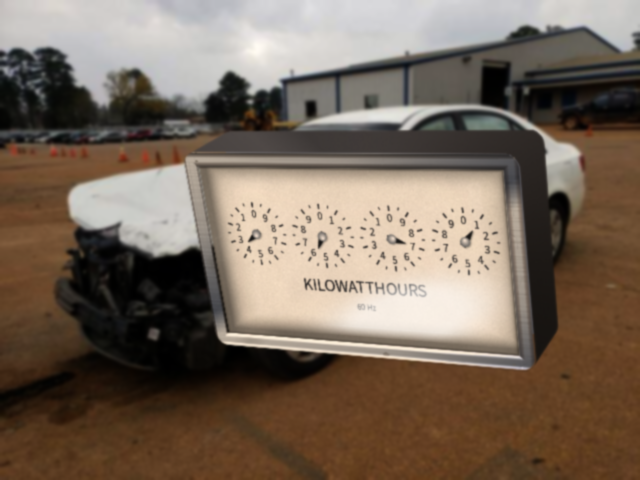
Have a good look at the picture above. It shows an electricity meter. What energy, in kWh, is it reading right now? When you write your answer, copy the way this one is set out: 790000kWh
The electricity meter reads 3571kWh
